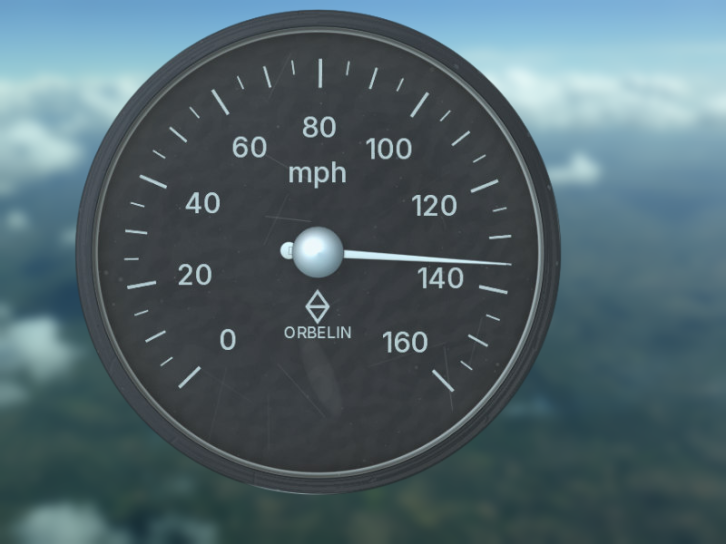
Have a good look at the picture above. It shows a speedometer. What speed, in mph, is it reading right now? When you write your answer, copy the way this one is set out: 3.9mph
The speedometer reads 135mph
